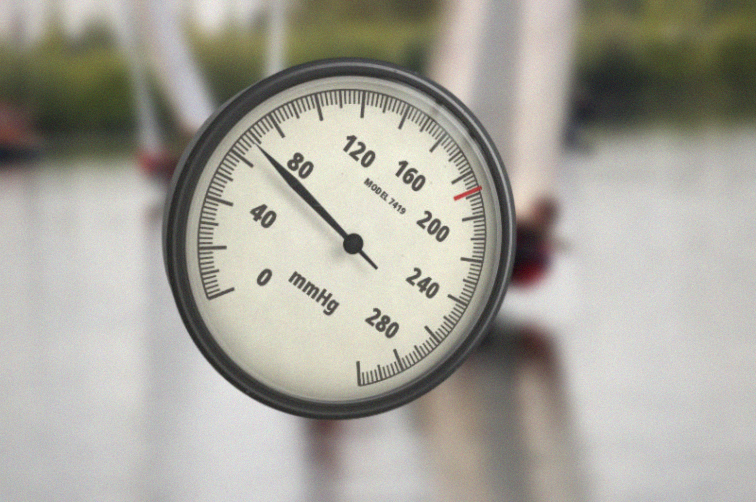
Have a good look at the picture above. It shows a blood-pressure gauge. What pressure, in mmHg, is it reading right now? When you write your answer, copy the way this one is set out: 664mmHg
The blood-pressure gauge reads 68mmHg
